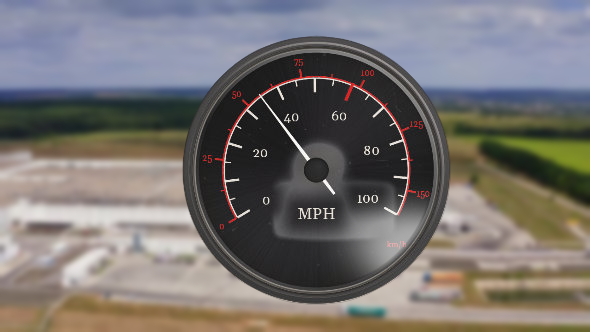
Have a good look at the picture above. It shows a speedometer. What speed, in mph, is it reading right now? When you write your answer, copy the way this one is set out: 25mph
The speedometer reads 35mph
